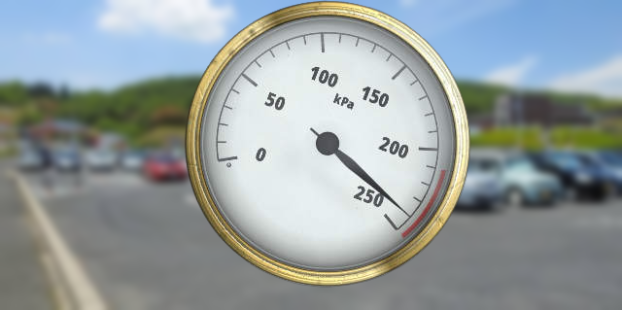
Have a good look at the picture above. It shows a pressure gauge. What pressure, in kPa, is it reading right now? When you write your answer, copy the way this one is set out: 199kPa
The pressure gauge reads 240kPa
